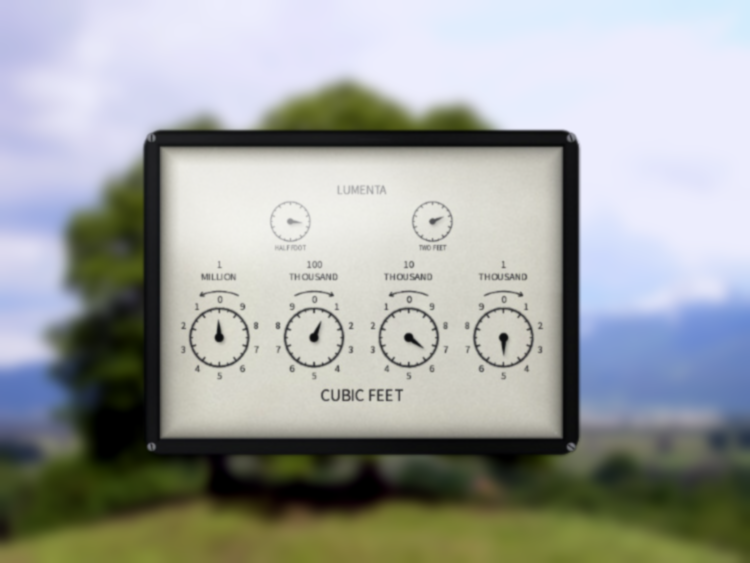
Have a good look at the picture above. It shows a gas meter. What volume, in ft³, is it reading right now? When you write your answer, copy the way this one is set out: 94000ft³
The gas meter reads 6500ft³
